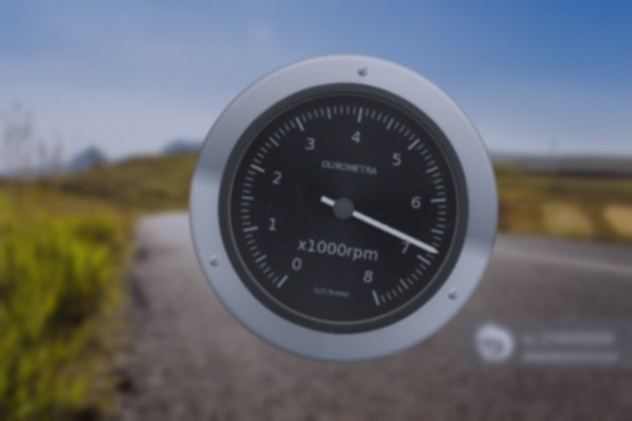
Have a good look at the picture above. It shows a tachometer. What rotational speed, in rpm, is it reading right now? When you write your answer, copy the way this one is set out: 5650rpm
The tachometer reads 6800rpm
